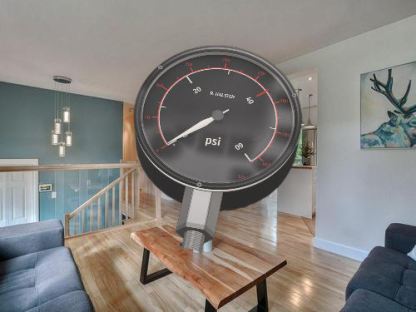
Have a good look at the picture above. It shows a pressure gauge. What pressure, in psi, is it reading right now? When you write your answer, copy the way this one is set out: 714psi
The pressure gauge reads 0psi
